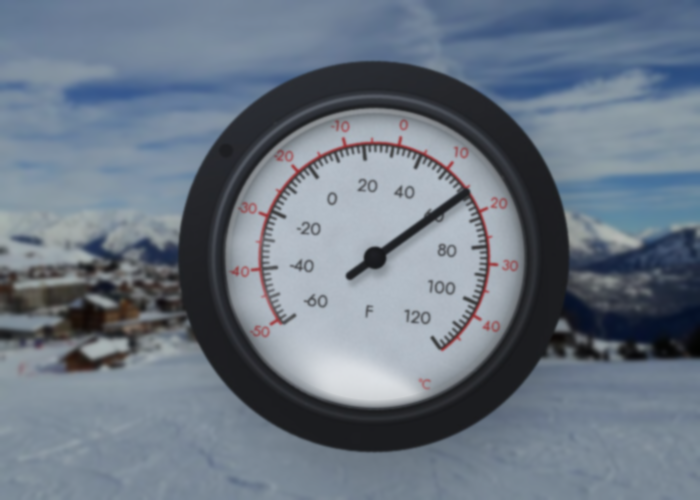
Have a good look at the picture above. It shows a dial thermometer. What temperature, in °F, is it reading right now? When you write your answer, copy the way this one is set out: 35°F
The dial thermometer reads 60°F
